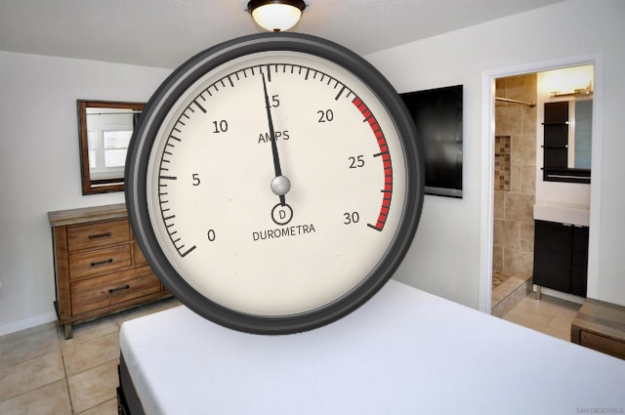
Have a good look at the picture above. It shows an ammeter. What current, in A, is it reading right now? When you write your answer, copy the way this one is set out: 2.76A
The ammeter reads 14.5A
